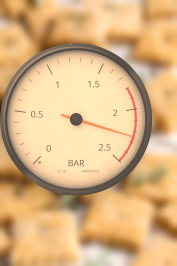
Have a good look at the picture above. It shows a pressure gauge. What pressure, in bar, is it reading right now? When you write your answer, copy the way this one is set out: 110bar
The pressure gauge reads 2.25bar
